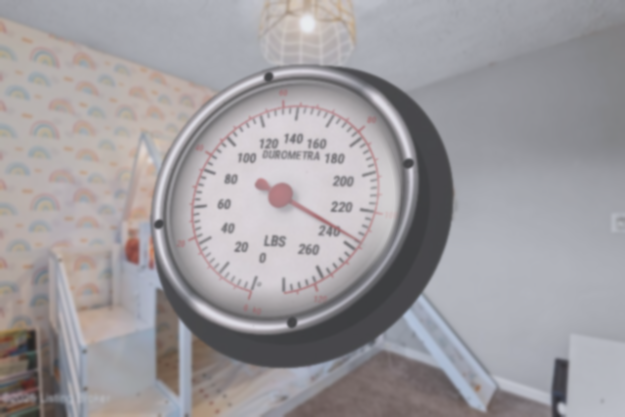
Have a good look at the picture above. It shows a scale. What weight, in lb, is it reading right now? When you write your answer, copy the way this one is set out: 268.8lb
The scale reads 236lb
